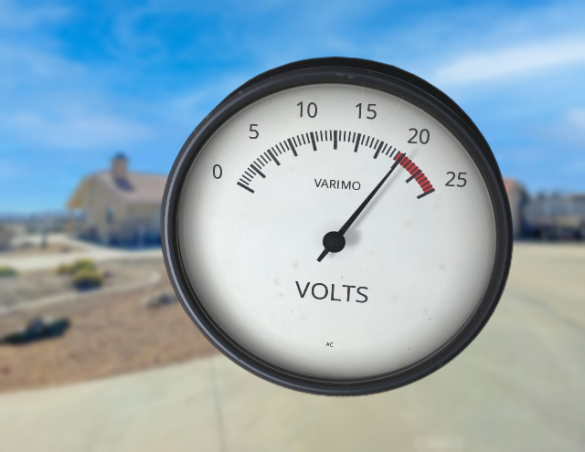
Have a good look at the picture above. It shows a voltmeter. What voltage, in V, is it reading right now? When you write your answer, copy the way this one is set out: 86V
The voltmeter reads 20V
